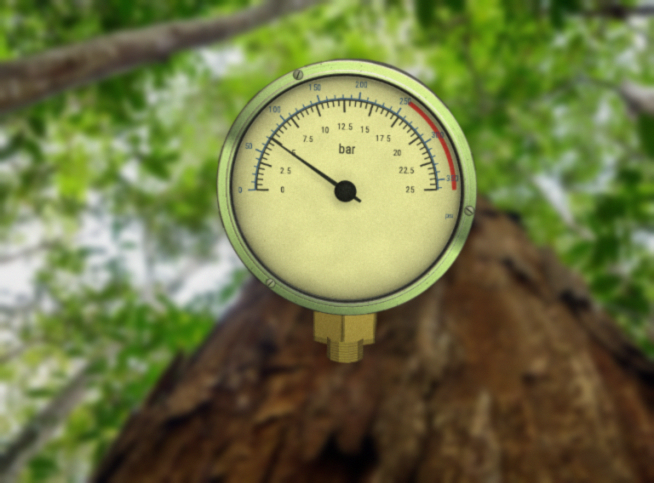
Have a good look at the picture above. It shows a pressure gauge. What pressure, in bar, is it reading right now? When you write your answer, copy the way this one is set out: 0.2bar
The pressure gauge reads 5bar
